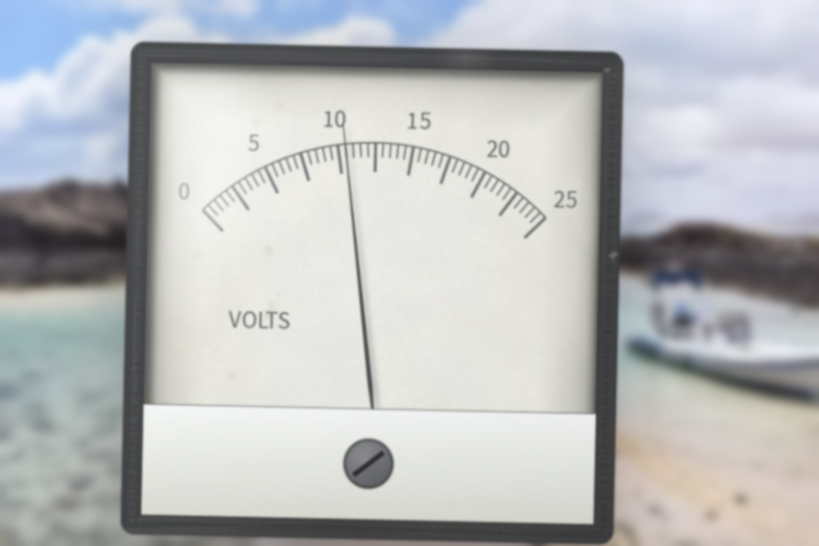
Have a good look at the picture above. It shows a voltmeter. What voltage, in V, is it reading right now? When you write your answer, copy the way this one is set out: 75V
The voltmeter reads 10.5V
